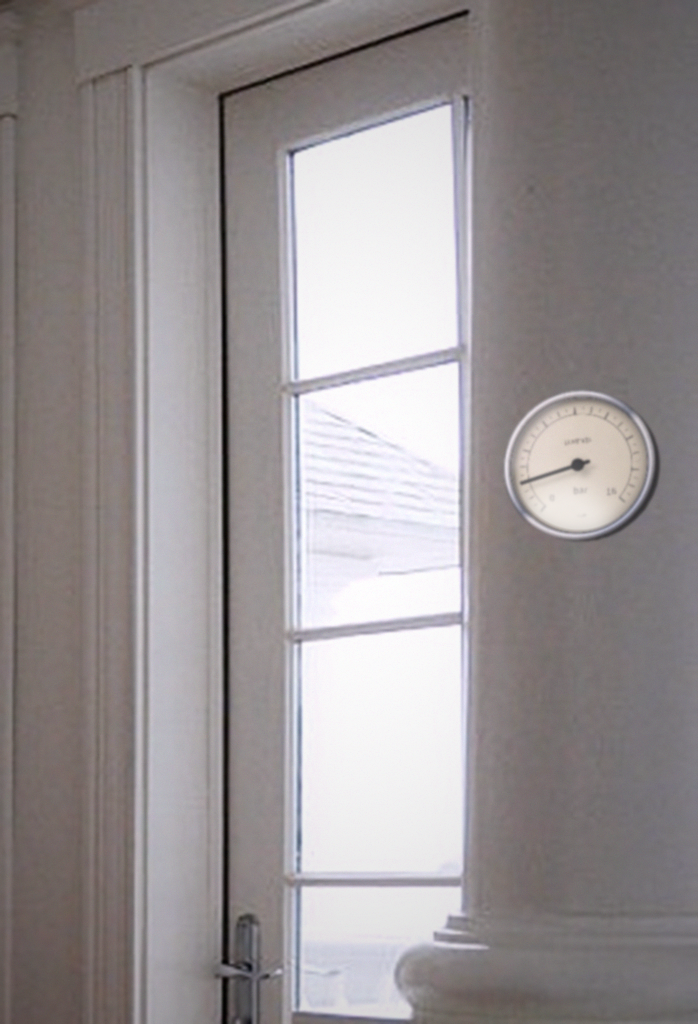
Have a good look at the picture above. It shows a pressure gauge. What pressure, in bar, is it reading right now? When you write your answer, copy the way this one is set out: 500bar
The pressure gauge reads 2bar
